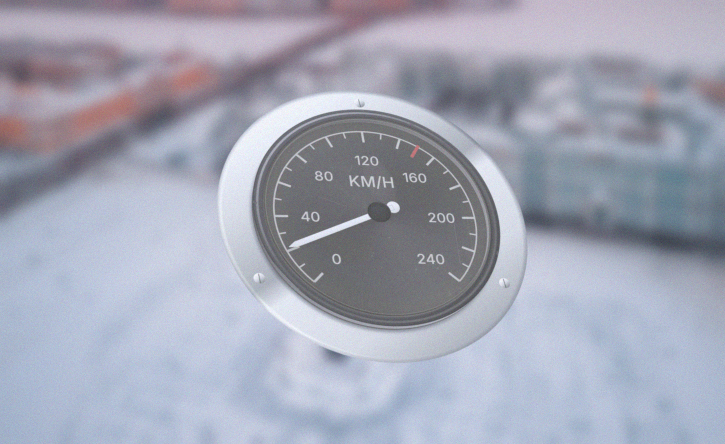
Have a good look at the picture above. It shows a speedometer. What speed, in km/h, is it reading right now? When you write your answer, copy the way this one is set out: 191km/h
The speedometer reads 20km/h
